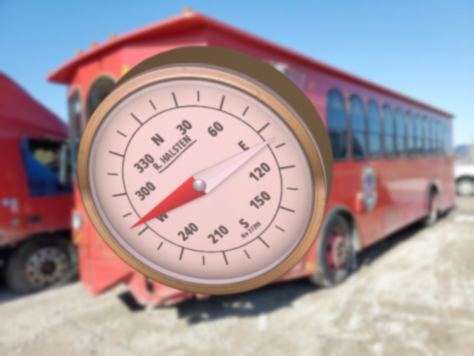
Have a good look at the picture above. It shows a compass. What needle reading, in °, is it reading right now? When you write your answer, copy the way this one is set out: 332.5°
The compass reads 277.5°
